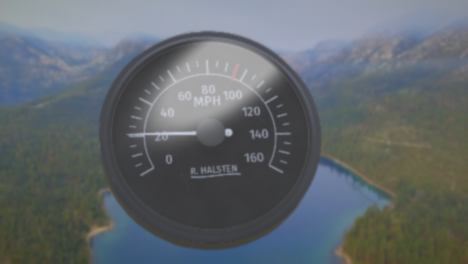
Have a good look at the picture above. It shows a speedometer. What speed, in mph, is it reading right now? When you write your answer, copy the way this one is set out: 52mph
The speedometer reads 20mph
